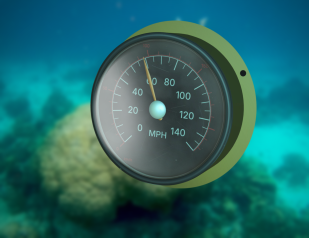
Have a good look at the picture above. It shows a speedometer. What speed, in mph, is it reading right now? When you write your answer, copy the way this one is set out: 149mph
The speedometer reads 60mph
